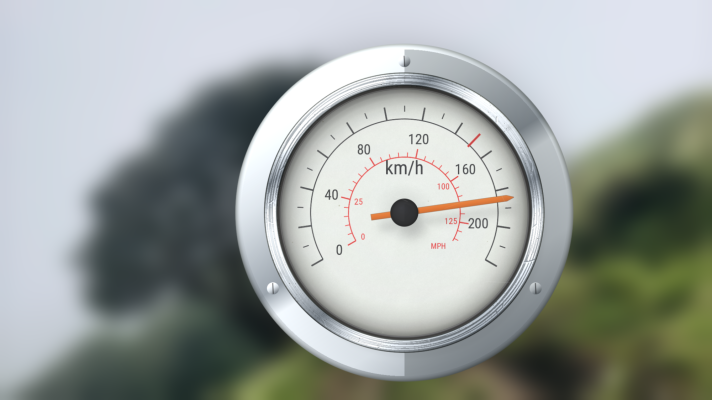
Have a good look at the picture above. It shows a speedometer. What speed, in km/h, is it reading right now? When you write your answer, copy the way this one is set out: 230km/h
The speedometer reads 185km/h
